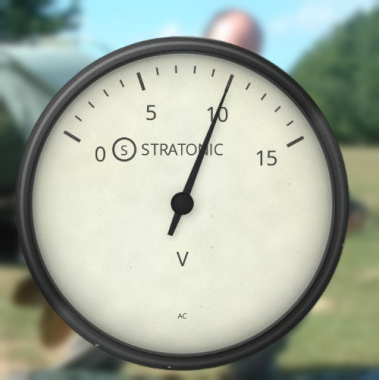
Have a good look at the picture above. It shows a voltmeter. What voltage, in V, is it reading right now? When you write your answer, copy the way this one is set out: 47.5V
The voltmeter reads 10V
